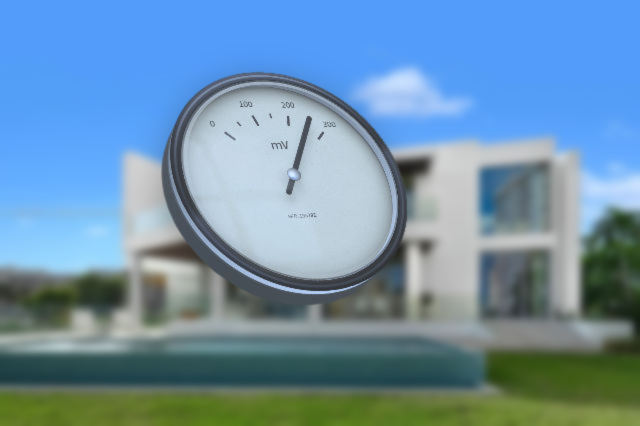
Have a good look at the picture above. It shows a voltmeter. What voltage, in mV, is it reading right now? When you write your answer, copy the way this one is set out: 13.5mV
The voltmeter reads 250mV
